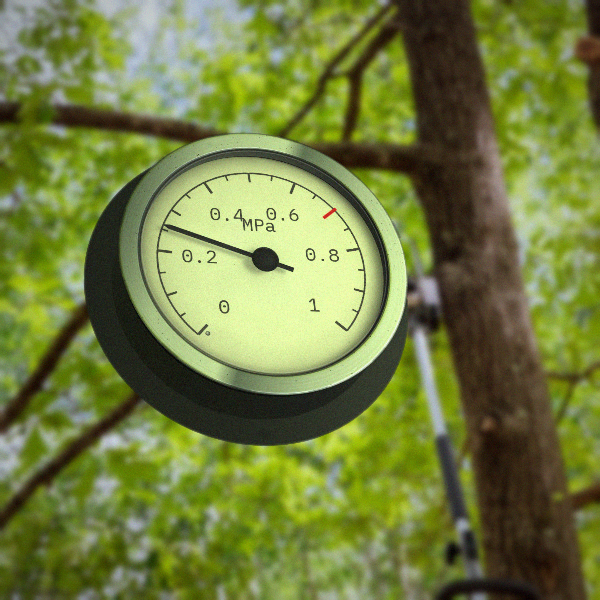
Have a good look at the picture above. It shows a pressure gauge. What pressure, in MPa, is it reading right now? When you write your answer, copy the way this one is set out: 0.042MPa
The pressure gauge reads 0.25MPa
